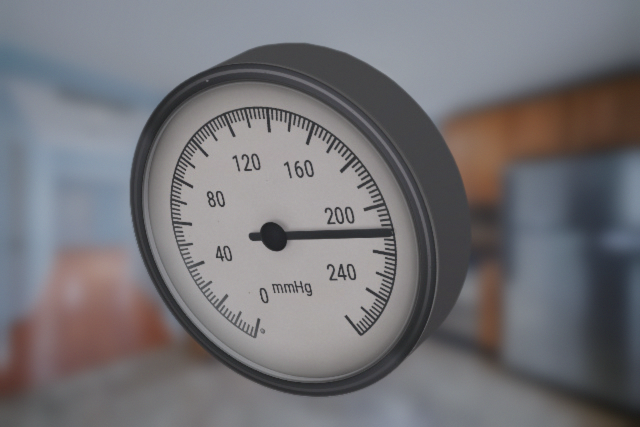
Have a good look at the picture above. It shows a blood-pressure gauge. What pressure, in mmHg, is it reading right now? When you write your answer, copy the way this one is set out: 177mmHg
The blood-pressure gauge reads 210mmHg
